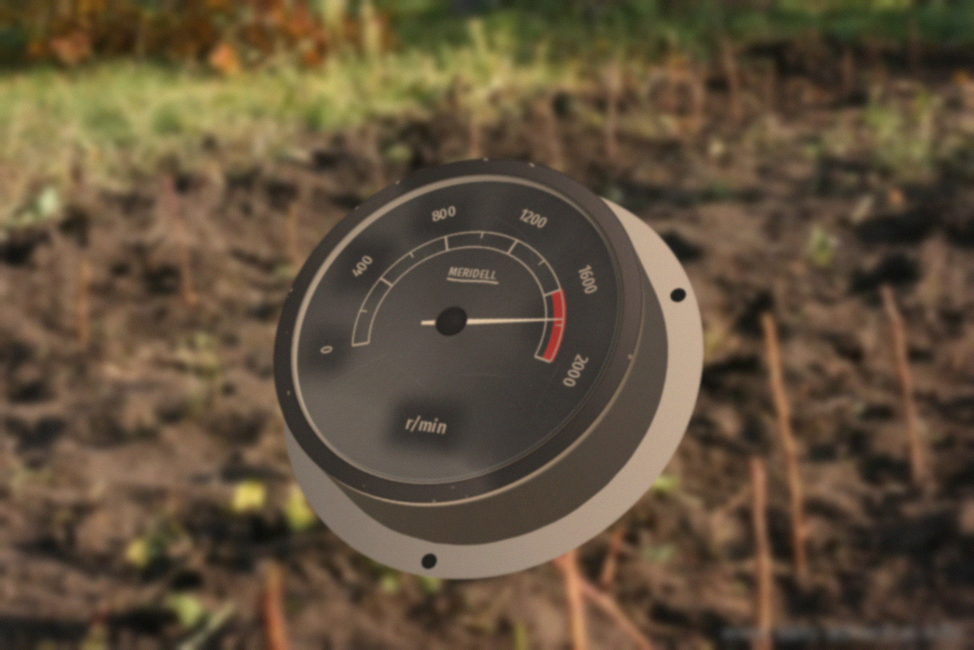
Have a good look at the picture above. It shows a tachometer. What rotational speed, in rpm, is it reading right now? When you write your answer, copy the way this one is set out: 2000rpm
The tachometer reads 1800rpm
